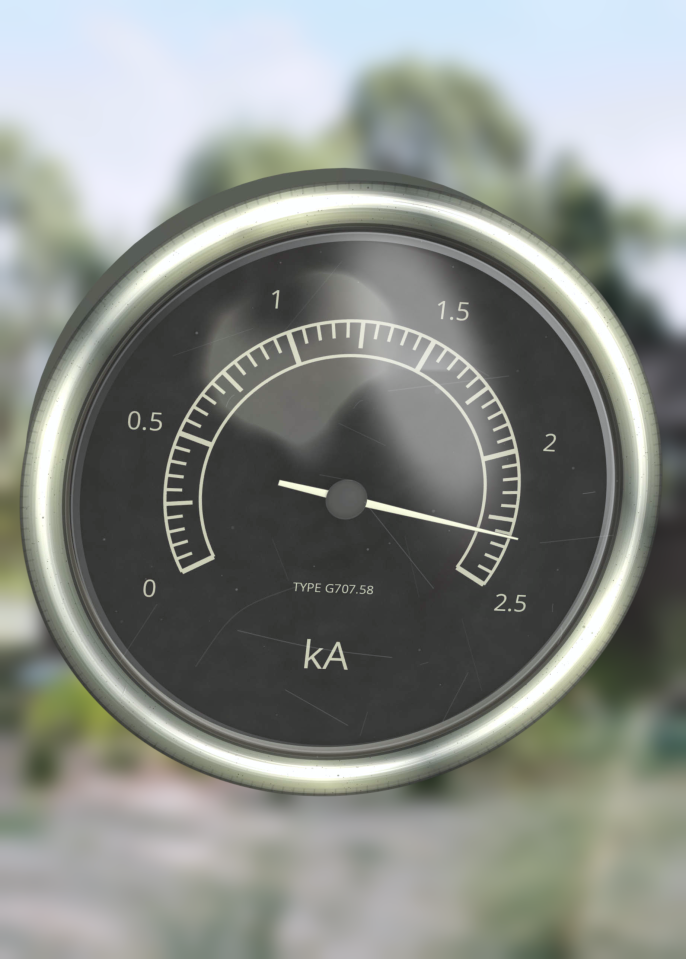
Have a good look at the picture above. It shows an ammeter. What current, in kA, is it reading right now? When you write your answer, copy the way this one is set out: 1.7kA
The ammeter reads 2.3kA
